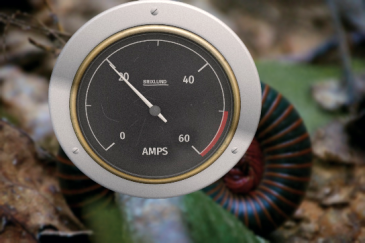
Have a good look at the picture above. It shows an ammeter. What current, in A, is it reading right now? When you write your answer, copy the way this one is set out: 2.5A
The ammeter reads 20A
